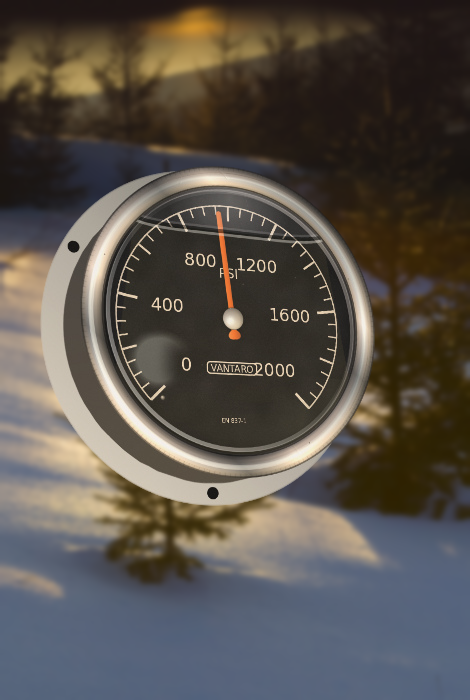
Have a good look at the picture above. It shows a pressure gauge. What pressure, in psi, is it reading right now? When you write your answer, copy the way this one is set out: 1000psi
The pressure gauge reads 950psi
